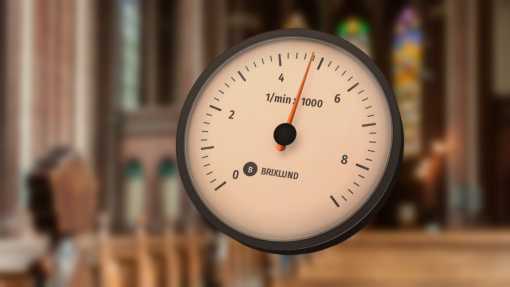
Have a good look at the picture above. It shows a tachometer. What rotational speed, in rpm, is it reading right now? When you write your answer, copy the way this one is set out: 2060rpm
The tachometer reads 4800rpm
